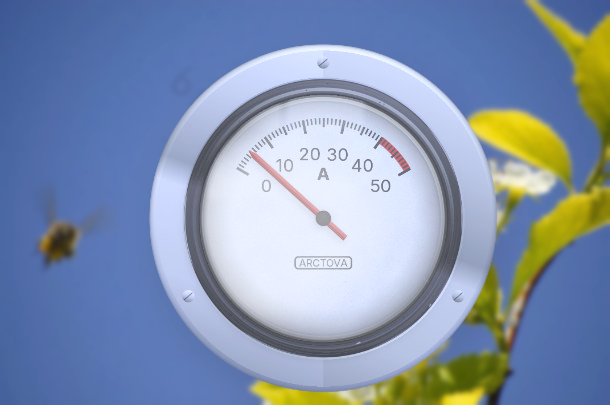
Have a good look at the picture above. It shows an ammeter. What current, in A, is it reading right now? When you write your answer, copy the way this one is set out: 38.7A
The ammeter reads 5A
